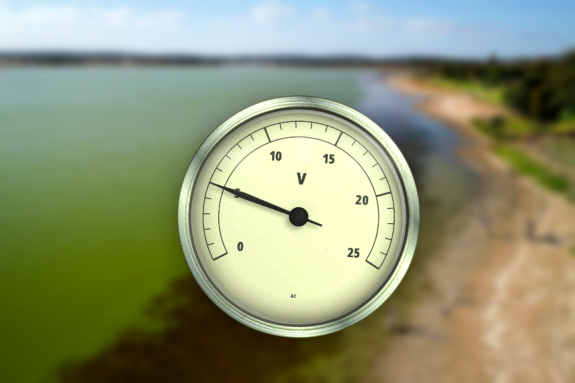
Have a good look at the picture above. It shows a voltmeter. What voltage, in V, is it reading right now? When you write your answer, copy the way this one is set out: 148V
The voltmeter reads 5V
